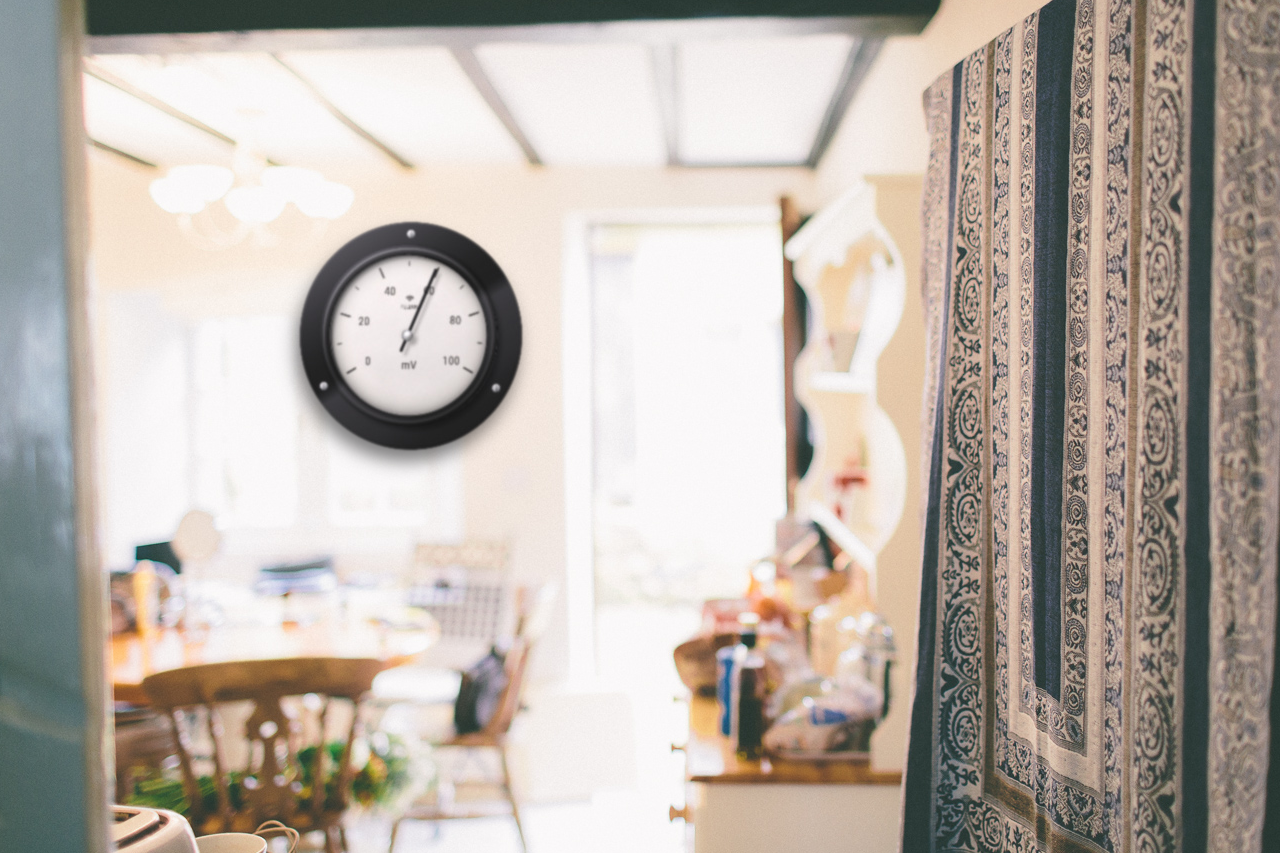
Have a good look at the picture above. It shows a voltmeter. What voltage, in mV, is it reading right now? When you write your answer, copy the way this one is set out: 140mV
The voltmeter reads 60mV
